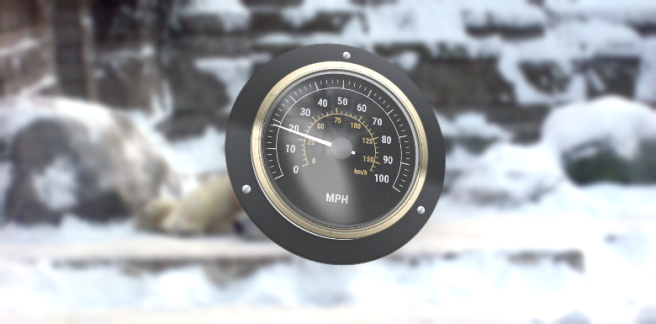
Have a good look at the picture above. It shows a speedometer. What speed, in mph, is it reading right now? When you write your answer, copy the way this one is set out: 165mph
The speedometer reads 18mph
